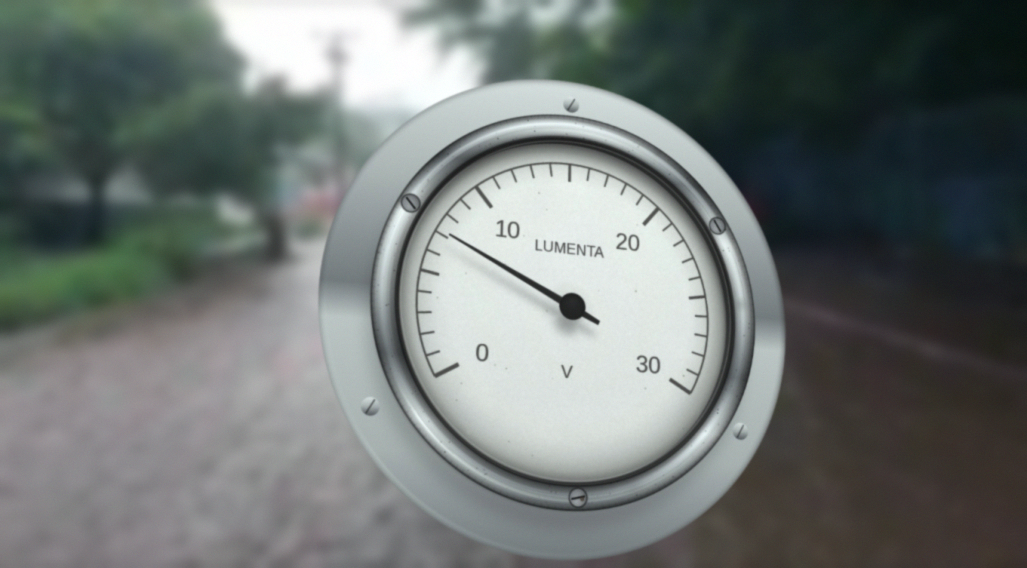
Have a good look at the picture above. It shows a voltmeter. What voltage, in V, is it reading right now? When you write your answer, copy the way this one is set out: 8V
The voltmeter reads 7V
